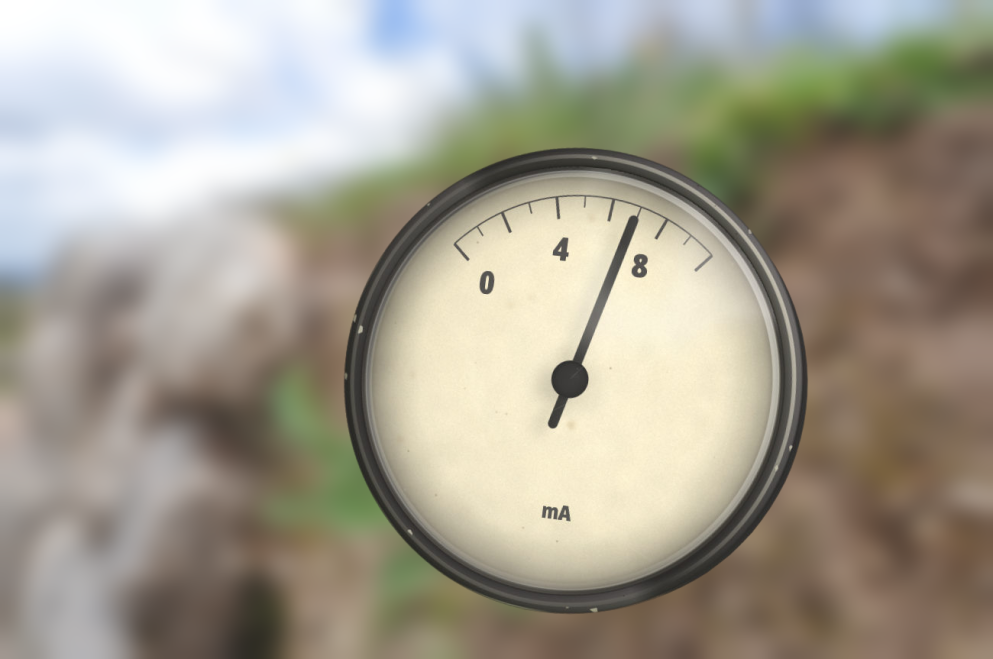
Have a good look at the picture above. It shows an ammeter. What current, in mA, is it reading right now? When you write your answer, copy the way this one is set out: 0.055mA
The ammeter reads 7mA
